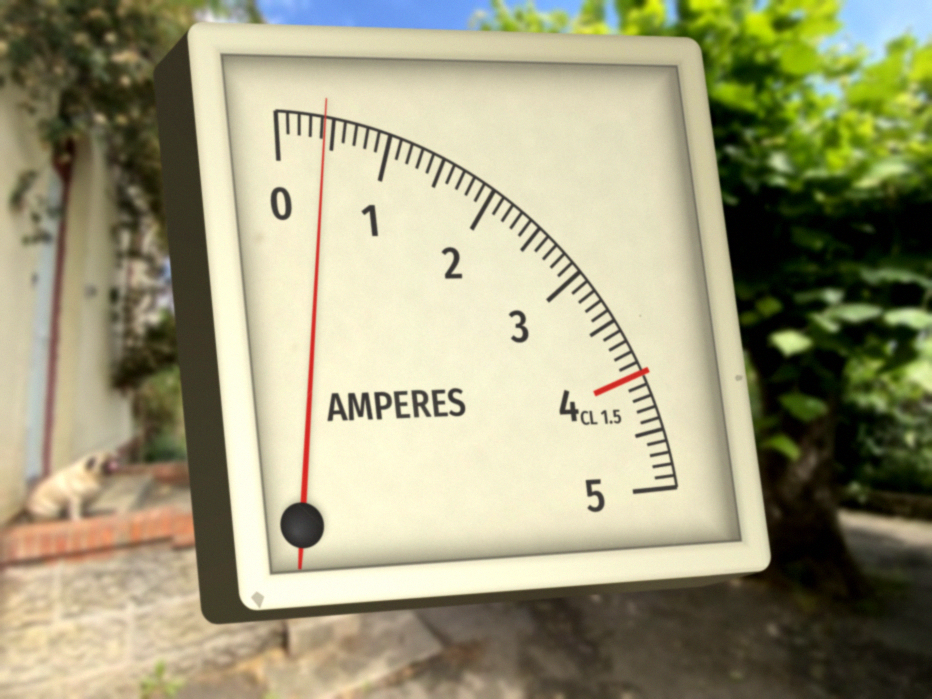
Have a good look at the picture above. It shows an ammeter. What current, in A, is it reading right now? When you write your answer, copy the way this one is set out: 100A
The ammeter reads 0.4A
